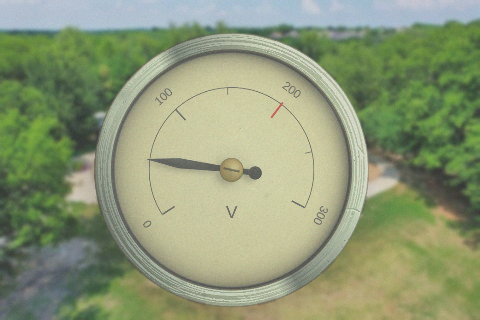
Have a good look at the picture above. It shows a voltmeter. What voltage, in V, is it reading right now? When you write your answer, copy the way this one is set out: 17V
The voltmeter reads 50V
